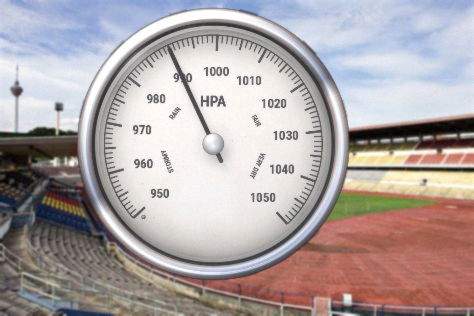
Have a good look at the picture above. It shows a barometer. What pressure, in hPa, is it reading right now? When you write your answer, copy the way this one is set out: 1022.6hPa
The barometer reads 990hPa
